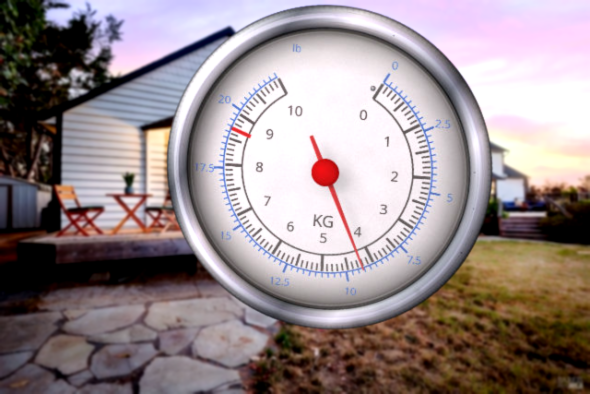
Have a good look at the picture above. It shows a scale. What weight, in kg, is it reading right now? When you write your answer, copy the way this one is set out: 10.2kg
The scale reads 4.2kg
